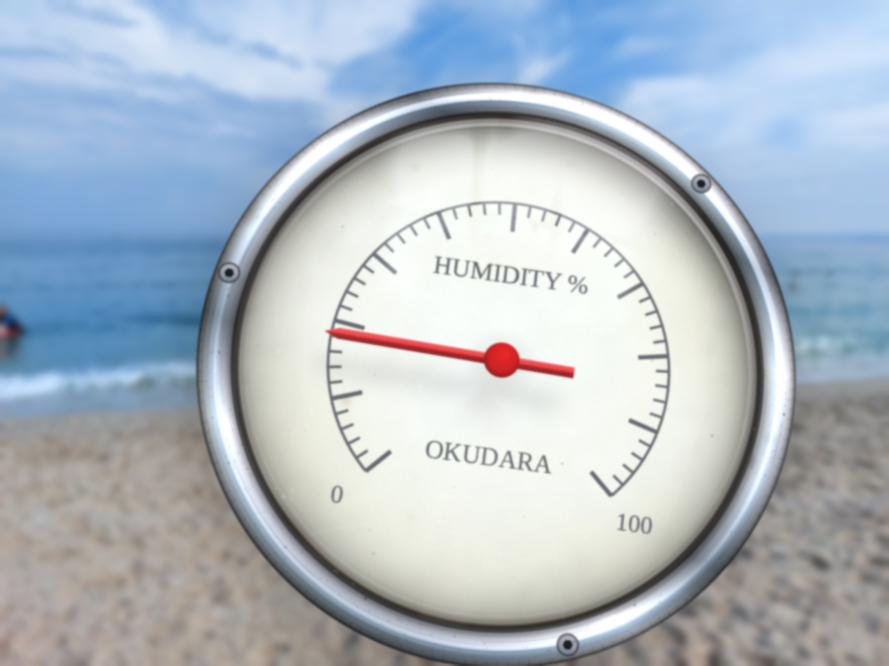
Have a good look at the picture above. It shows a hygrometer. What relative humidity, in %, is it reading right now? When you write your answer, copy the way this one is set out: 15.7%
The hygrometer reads 18%
